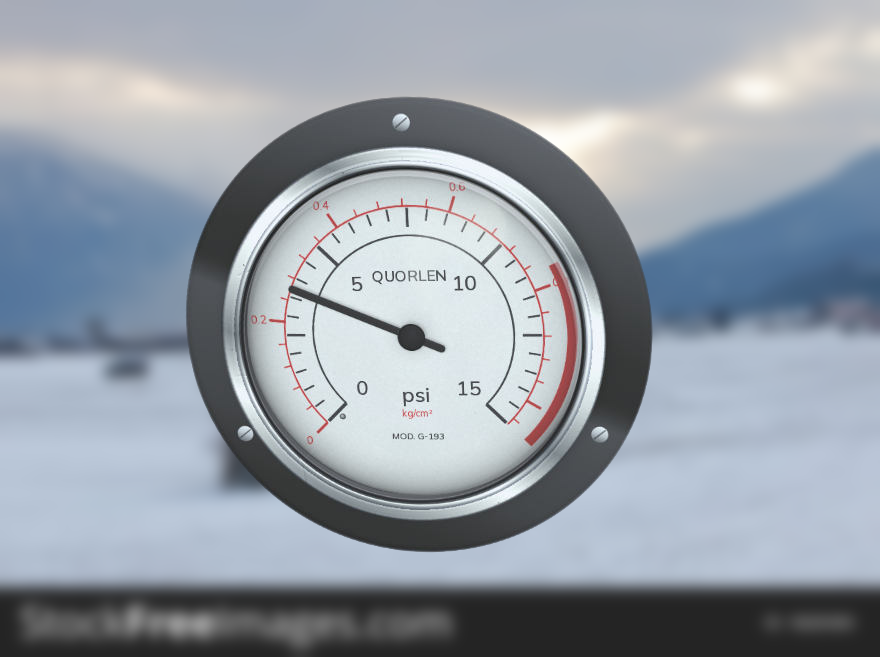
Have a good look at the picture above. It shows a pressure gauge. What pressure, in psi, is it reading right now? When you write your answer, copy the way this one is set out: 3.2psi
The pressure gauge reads 3.75psi
